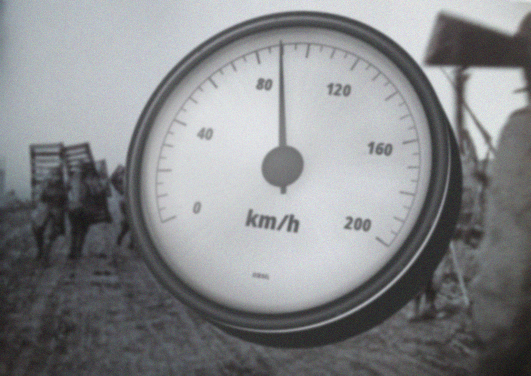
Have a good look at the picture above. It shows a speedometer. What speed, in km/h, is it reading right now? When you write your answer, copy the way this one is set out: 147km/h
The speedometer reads 90km/h
